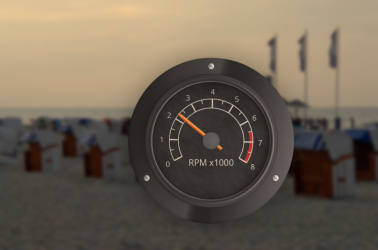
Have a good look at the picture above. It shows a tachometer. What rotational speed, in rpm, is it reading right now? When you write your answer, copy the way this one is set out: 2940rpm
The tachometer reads 2250rpm
